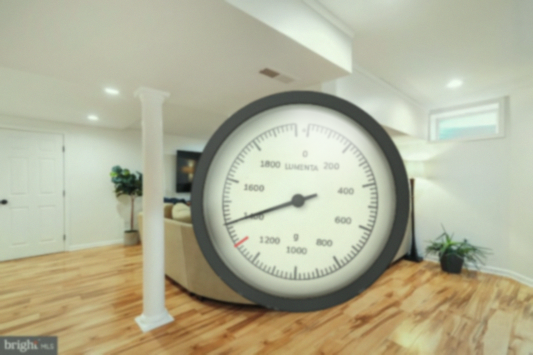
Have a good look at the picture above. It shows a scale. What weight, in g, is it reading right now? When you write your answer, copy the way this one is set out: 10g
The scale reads 1400g
